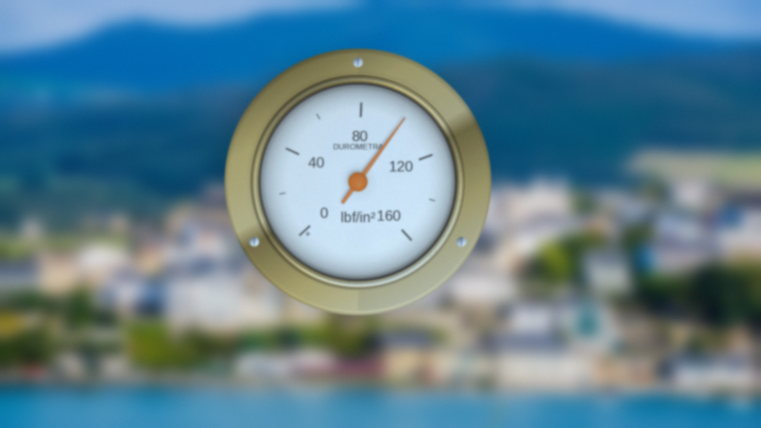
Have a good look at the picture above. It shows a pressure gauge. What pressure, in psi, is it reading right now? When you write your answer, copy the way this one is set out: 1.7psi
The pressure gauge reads 100psi
